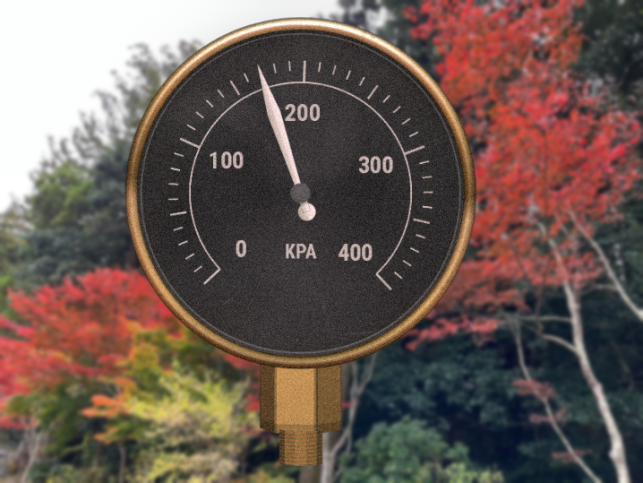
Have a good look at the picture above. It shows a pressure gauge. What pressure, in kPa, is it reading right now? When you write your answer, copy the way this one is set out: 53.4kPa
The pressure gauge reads 170kPa
